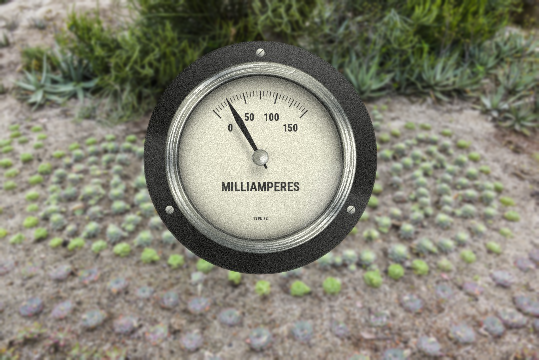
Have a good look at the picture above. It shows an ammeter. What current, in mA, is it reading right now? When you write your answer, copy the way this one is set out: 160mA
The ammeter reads 25mA
